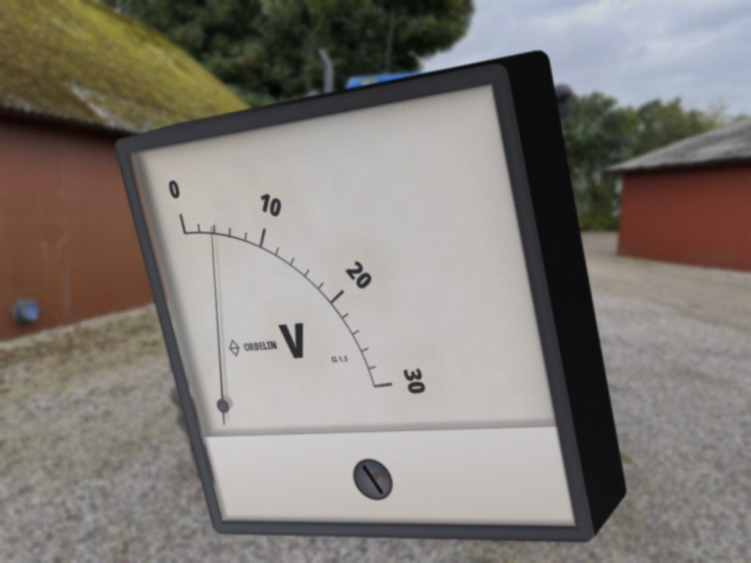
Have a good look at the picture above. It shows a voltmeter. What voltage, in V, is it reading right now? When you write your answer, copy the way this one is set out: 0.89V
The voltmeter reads 4V
